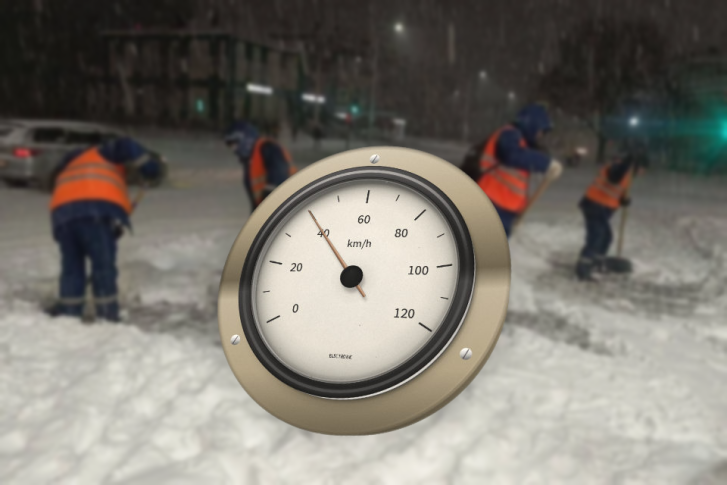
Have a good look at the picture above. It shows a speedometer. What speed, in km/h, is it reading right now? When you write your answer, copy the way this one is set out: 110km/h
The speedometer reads 40km/h
